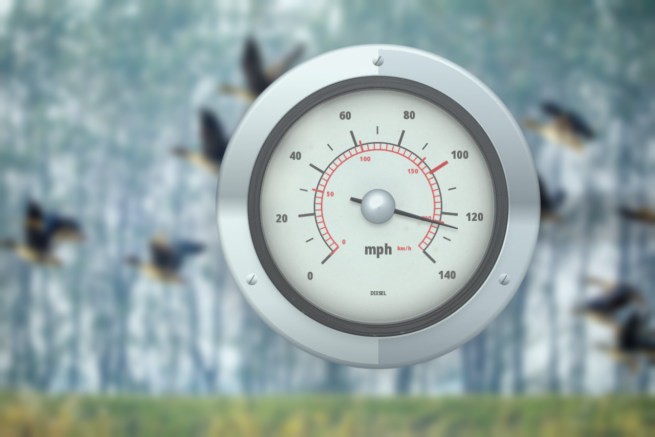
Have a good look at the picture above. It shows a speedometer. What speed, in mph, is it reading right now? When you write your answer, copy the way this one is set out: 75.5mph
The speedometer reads 125mph
